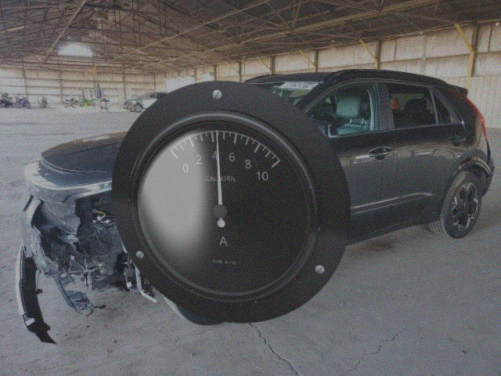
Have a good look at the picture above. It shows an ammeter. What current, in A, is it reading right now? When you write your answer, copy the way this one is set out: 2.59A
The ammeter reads 4.5A
